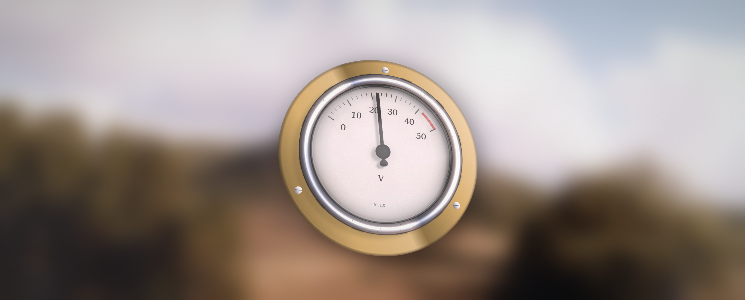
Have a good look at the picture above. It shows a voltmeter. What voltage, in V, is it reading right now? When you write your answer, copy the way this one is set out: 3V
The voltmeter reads 22V
